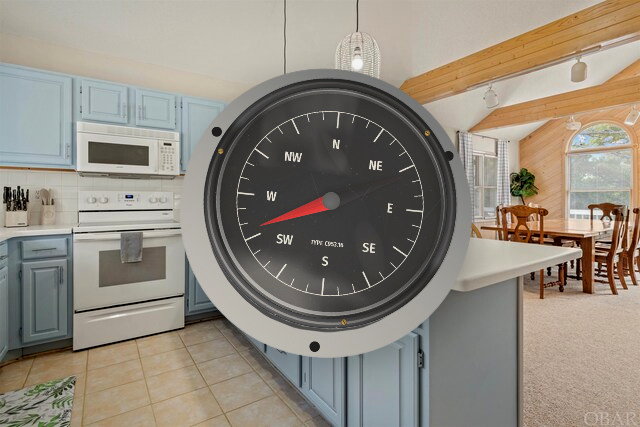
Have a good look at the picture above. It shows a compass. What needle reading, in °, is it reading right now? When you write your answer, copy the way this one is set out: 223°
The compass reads 245°
